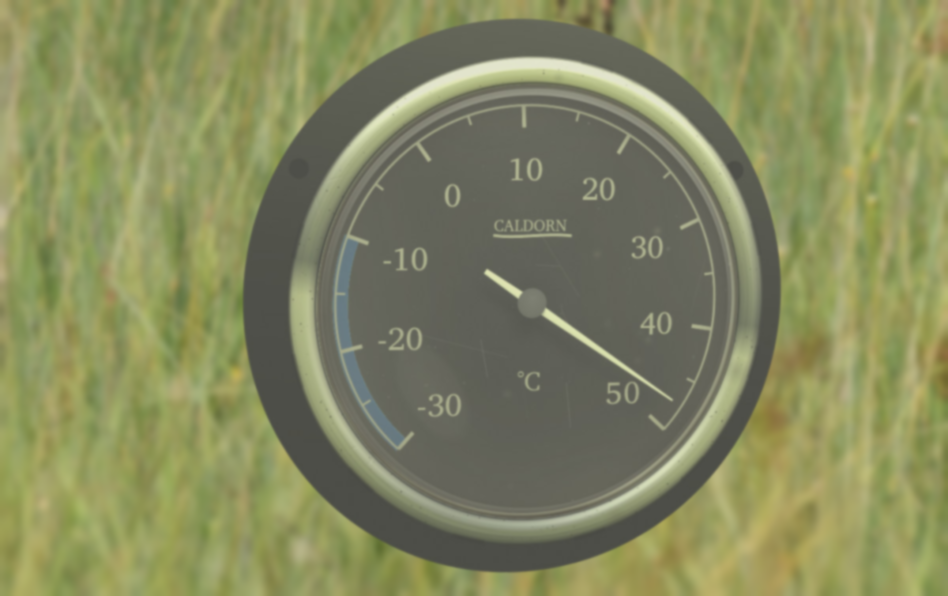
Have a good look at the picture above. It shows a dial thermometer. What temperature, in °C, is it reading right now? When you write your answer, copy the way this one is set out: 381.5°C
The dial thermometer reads 47.5°C
